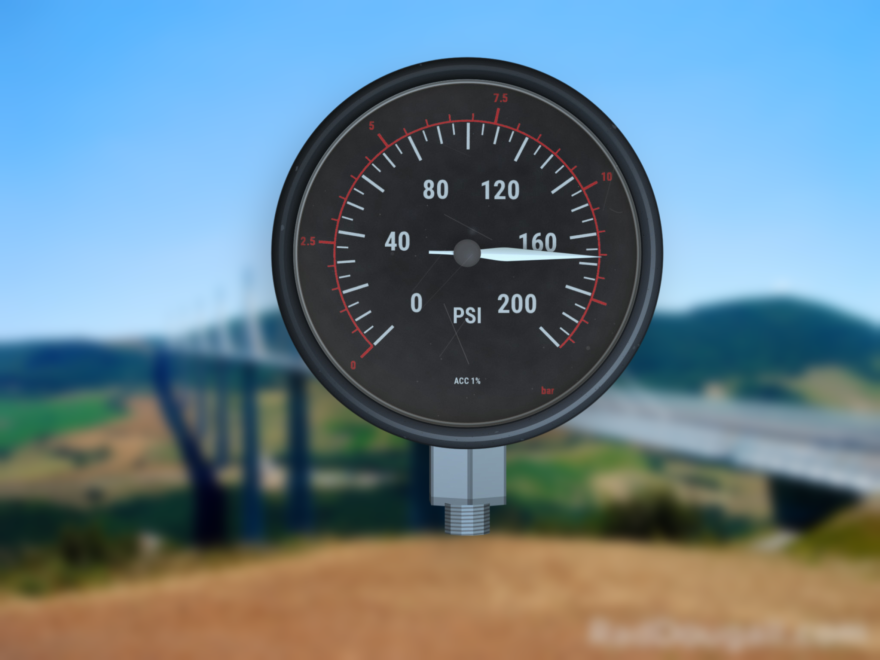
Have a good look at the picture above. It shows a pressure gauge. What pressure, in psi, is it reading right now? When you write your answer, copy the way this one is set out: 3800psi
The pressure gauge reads 167.5psi
